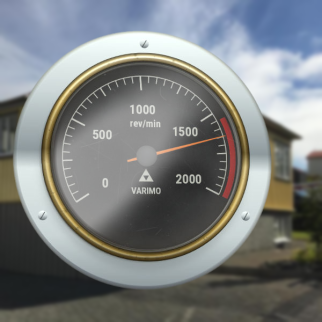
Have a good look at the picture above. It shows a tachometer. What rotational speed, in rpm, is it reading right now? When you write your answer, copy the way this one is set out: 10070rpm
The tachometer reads 1650rpm
